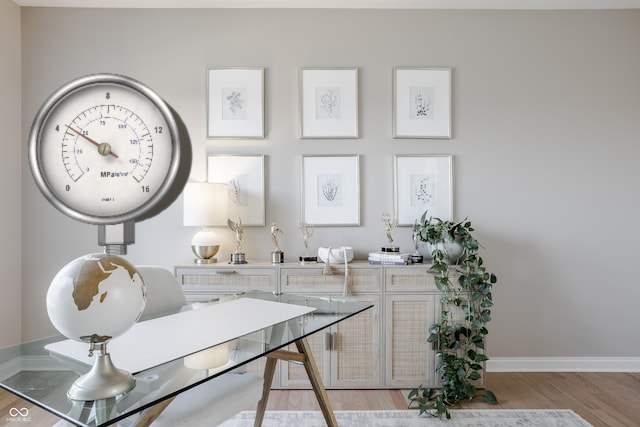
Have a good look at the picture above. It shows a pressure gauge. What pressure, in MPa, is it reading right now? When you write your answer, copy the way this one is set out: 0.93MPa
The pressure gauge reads 4.5MPa
